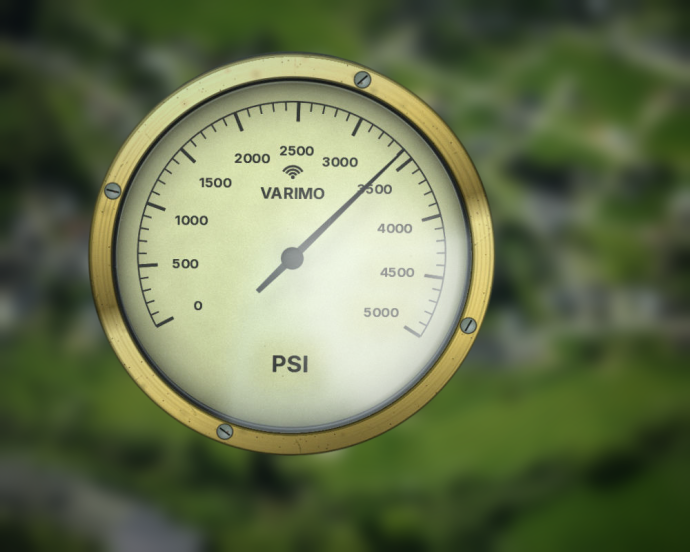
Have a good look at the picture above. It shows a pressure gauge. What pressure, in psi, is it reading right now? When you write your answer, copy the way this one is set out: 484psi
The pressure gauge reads 3400psi
